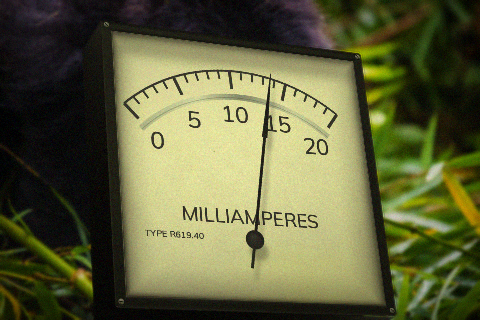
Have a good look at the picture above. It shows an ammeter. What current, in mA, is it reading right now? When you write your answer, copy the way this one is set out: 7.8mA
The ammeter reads 13.5mA
